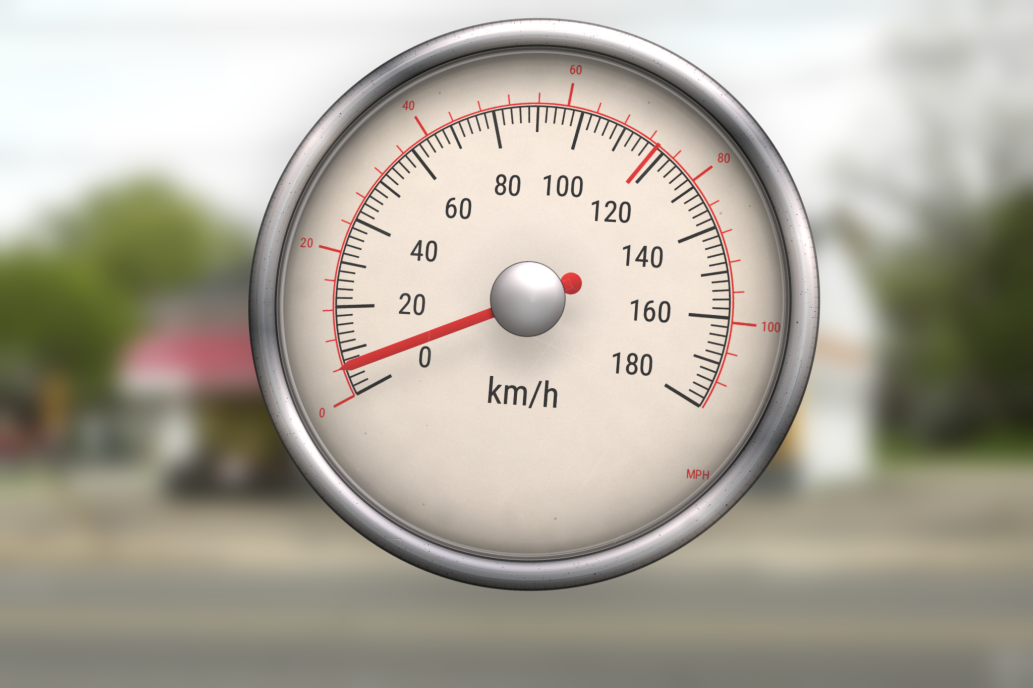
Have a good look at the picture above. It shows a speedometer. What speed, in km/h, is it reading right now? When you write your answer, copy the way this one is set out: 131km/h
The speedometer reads 6km/h
